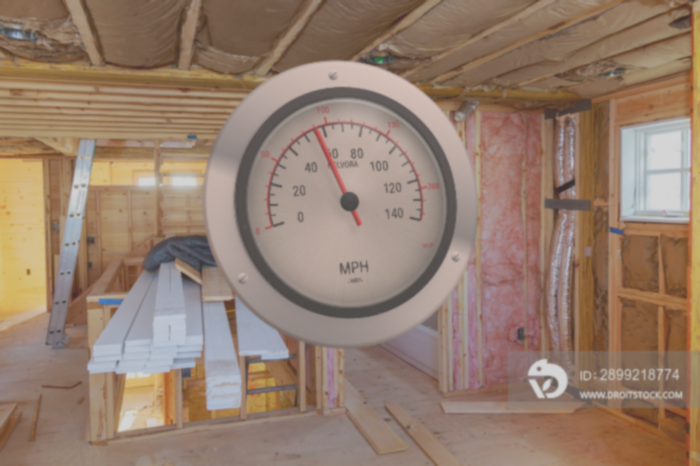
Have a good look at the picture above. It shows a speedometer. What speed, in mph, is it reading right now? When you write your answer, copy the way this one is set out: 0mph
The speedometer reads 55mph
